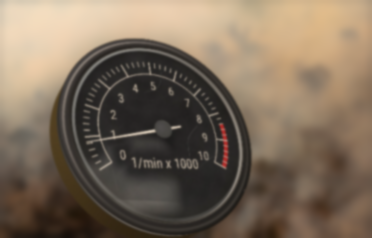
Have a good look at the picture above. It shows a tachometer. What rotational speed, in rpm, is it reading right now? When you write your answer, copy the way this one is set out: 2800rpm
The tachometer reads 800rpm
